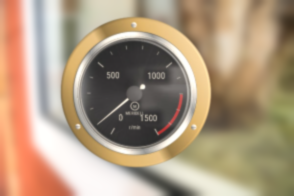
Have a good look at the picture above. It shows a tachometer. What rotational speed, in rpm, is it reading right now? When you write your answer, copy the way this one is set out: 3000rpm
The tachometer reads 100rpm
